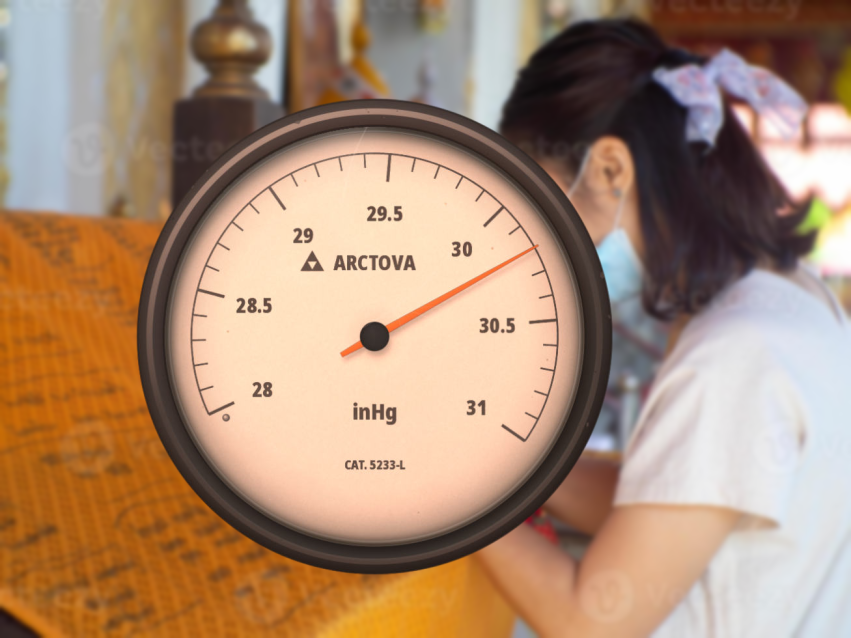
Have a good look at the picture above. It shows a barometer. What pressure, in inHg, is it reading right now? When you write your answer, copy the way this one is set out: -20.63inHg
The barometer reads 30.2inHg
